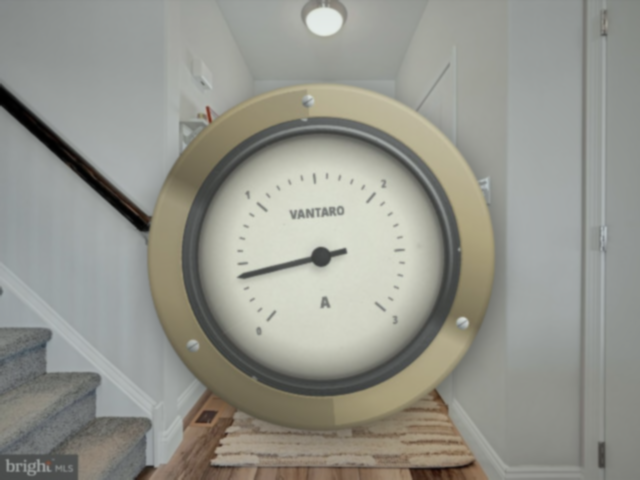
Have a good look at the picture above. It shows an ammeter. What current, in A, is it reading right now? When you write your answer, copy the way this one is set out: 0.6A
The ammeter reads 0.4A
